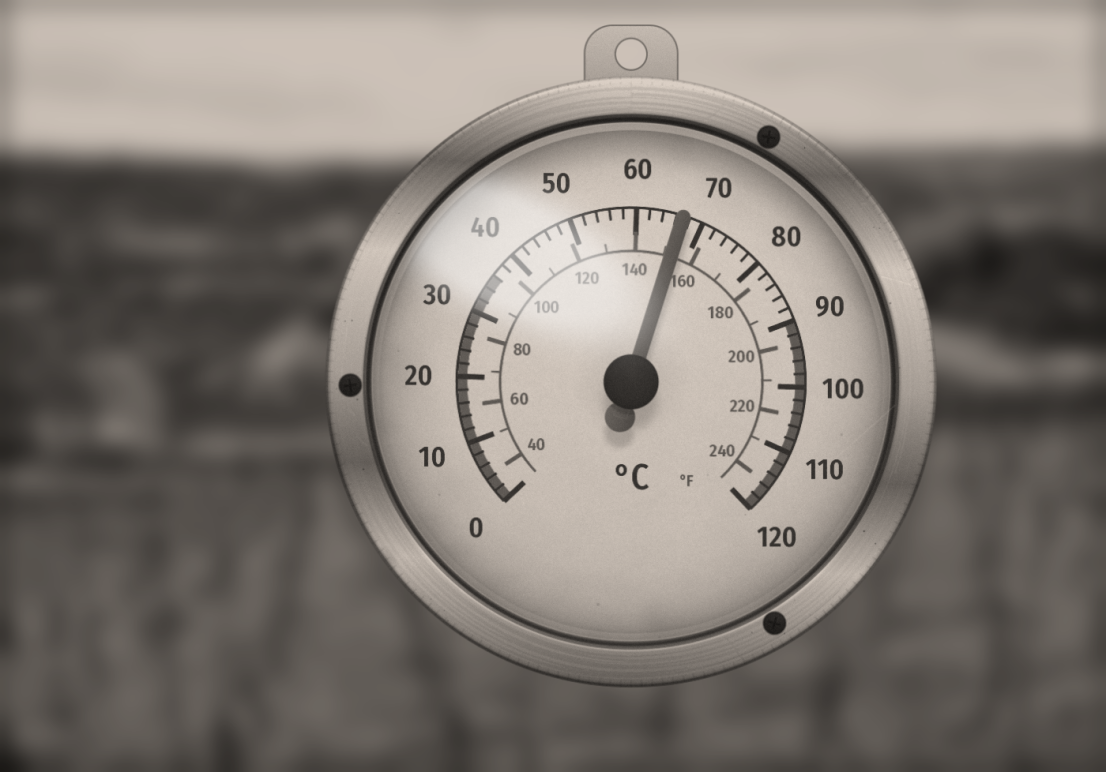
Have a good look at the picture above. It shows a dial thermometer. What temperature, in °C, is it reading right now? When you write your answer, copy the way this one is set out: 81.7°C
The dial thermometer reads 67°C
